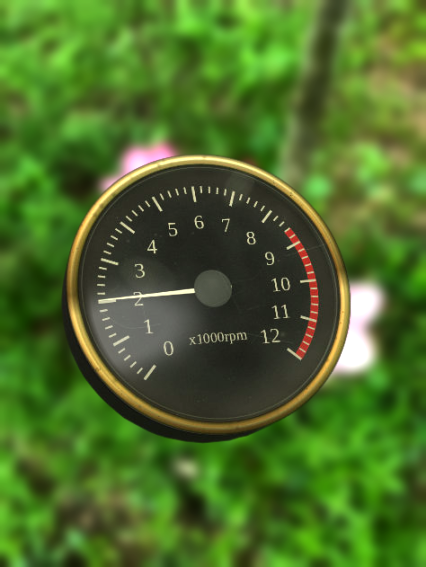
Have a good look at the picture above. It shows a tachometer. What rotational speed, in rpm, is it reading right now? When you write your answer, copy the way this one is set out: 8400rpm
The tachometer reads 2000rpm
